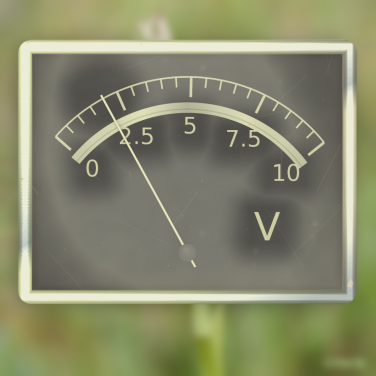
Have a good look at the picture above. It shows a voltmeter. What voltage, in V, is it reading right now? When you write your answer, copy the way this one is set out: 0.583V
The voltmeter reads 2V
